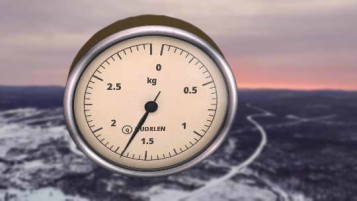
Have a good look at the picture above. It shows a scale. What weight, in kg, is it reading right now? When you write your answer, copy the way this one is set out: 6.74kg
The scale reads 1.7kg
